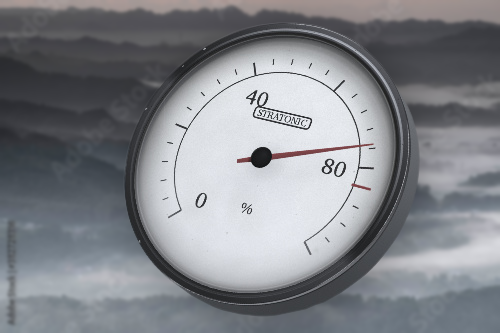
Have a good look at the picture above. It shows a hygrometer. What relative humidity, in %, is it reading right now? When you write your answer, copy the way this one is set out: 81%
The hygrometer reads 76%
